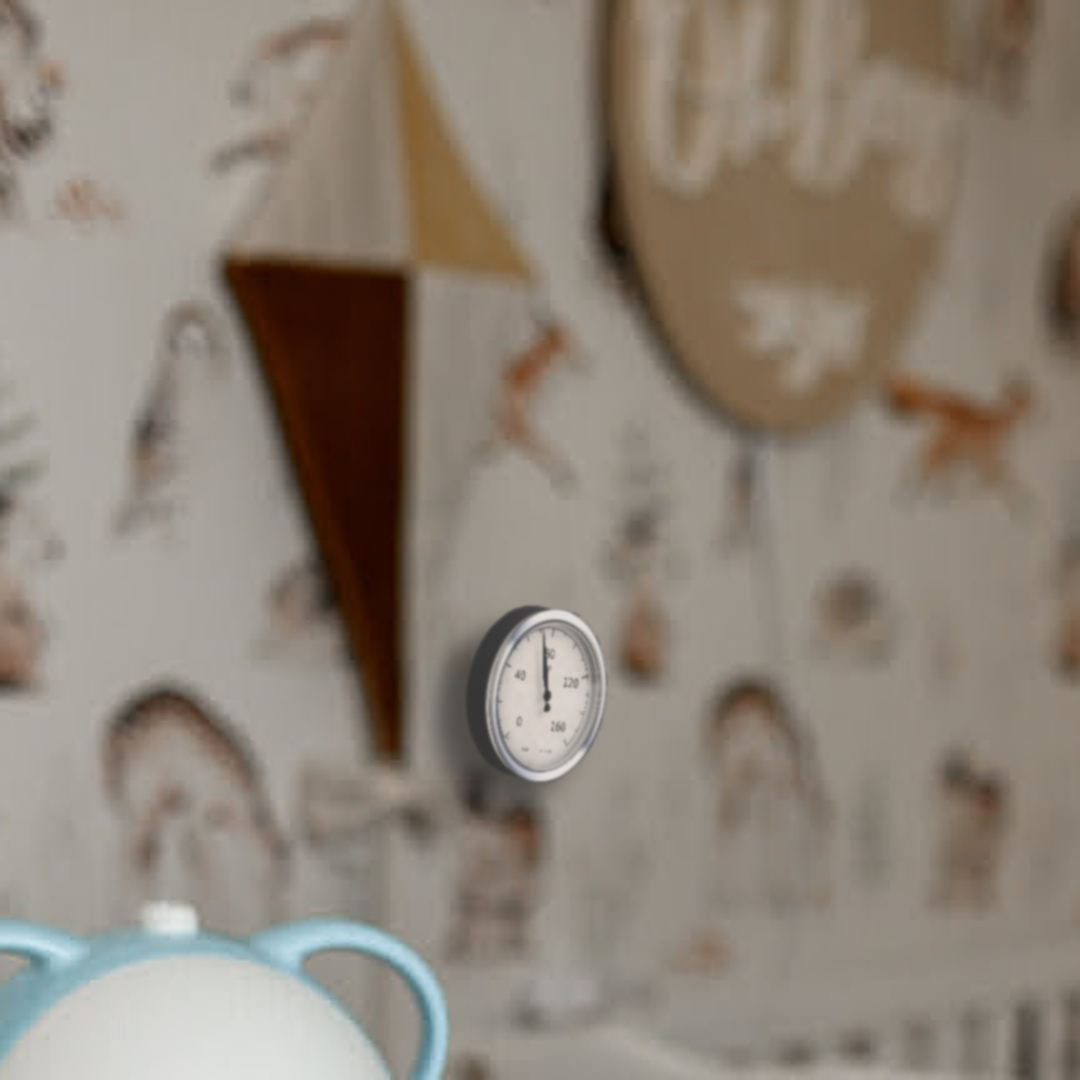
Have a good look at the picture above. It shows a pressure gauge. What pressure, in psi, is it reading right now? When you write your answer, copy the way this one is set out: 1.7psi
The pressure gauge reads 70psi
